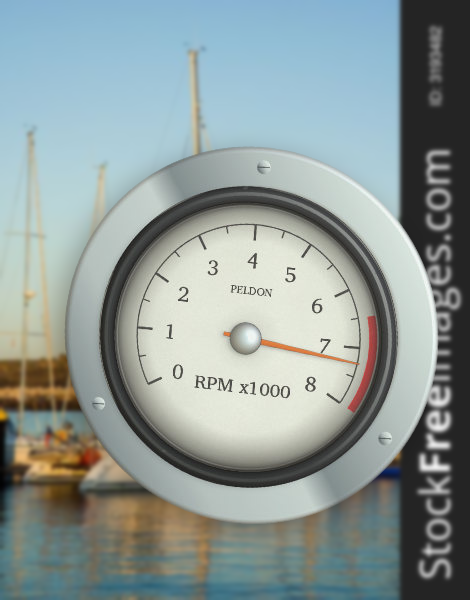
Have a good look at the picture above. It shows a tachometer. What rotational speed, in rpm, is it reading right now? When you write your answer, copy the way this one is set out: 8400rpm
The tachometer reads 7250rpm
